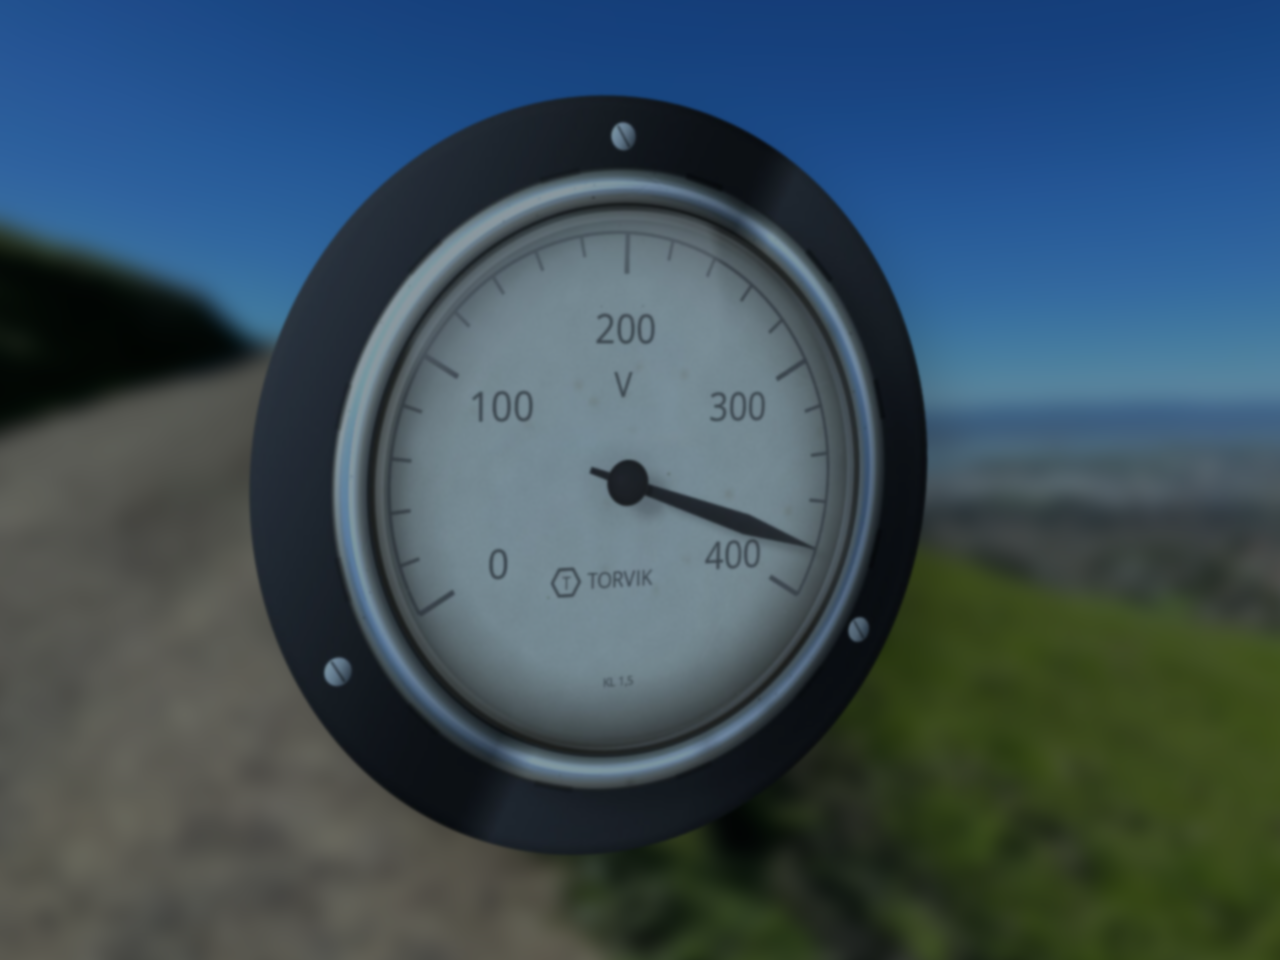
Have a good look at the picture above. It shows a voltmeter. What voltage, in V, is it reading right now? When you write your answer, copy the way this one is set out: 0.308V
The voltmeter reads 380V
